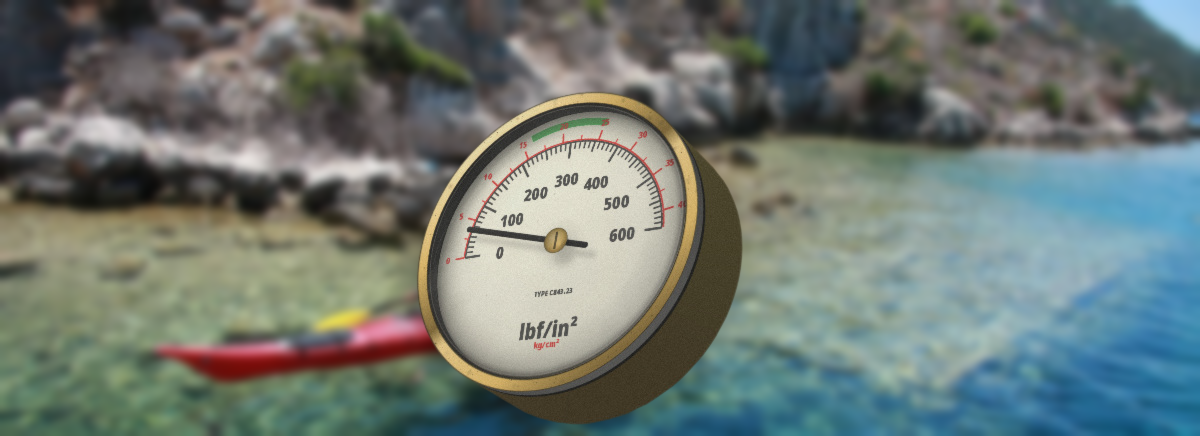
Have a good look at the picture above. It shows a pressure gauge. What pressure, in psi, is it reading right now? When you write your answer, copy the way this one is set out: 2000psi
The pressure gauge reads 50psi
